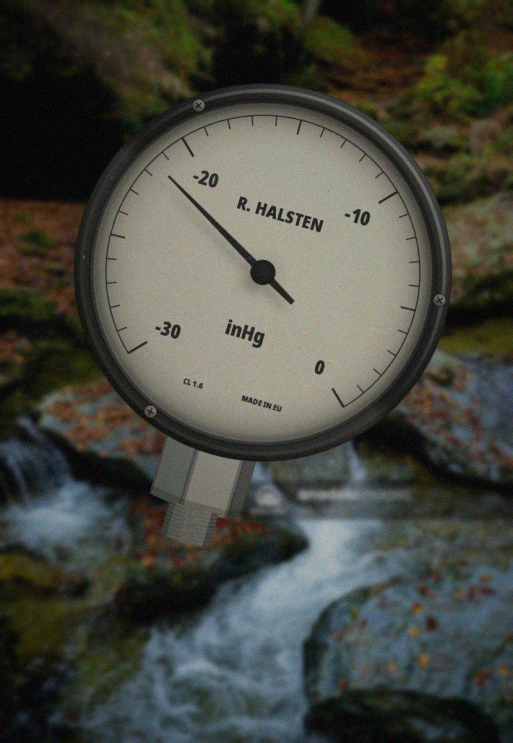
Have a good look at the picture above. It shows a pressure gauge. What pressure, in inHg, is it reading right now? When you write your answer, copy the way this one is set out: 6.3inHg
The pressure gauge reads -21.5inHg
